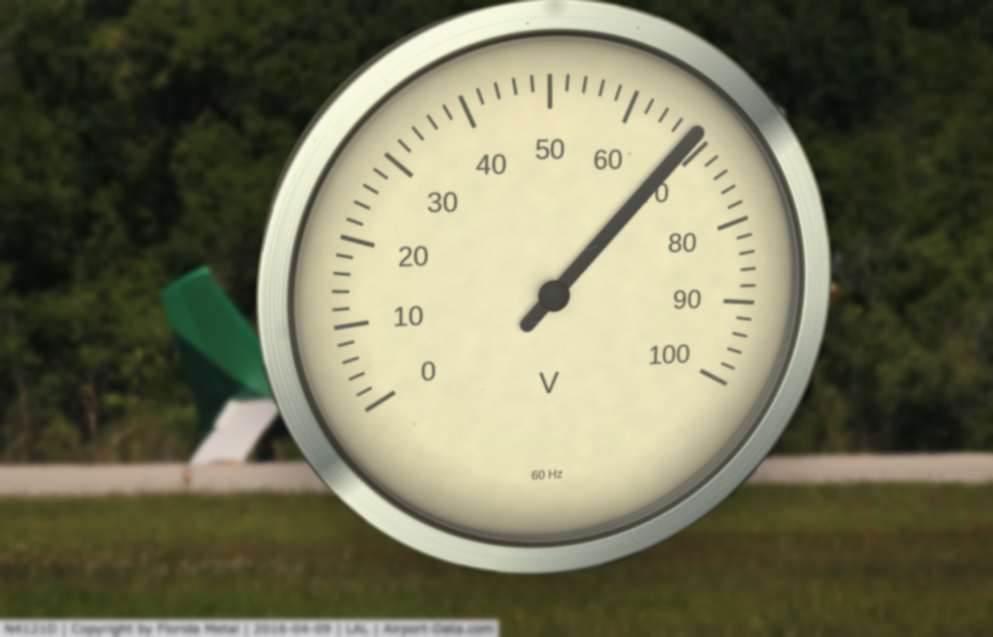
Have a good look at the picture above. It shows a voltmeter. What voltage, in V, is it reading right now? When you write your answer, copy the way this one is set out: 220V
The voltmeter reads 68V
